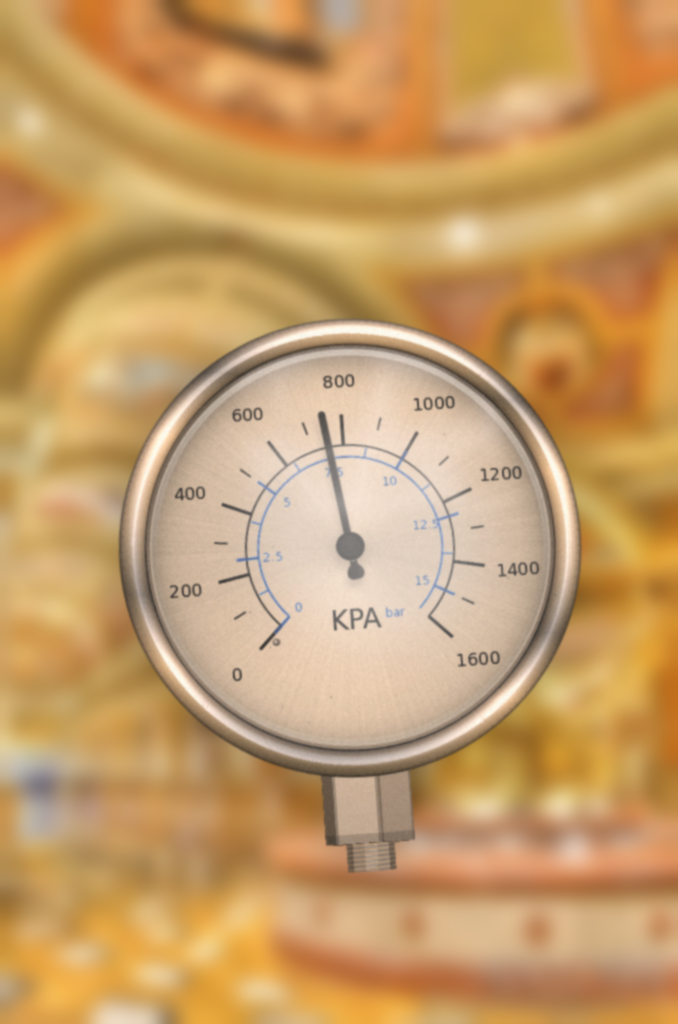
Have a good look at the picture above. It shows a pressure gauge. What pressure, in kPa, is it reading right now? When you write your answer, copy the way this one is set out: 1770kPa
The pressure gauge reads 750kPa
